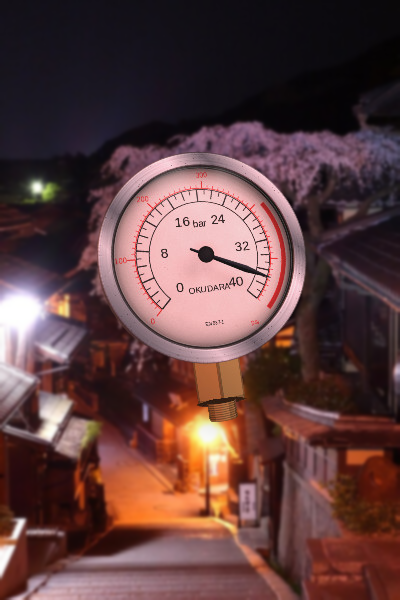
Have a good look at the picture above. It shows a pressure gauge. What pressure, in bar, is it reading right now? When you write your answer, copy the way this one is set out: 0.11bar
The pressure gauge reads 37bar
